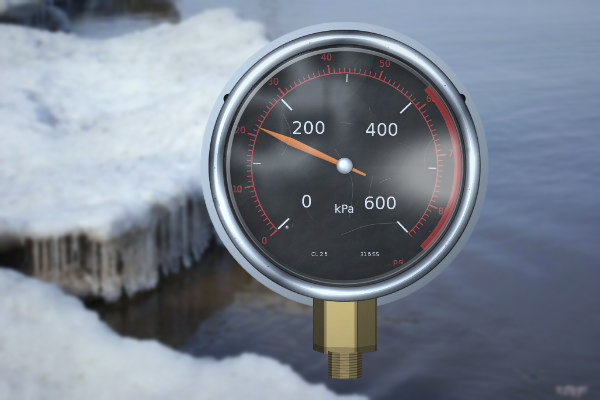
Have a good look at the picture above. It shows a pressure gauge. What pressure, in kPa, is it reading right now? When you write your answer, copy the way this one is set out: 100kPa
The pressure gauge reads 150kPa
